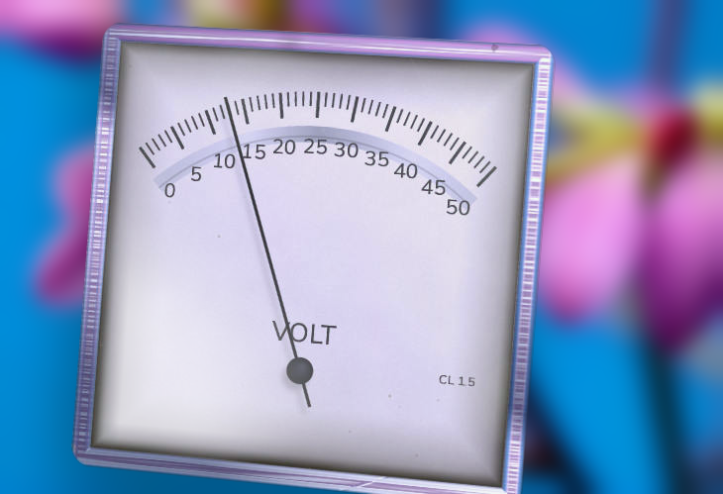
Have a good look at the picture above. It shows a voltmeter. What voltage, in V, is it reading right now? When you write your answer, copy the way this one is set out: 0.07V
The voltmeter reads 13V
